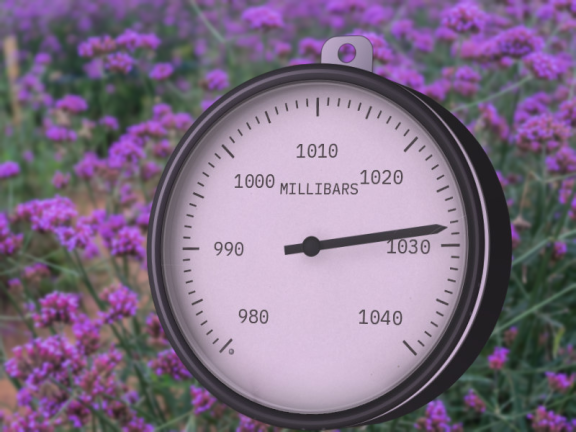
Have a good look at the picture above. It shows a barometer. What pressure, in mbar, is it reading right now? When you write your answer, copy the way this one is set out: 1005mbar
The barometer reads 1028.5mbar
